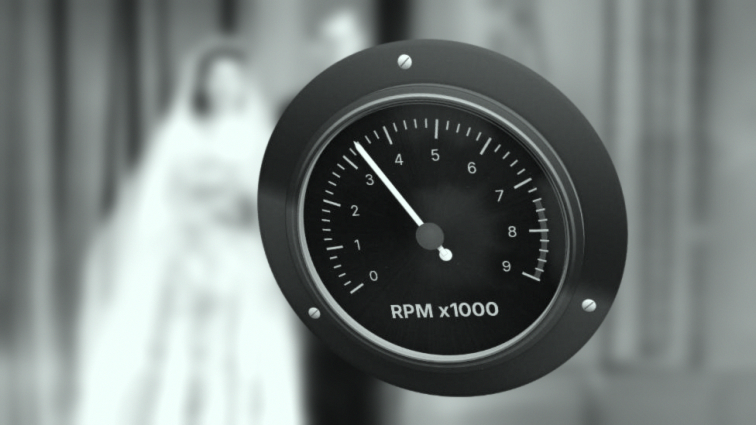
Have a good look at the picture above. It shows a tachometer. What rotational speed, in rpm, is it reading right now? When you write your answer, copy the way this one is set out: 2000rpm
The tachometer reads 3400rpm
